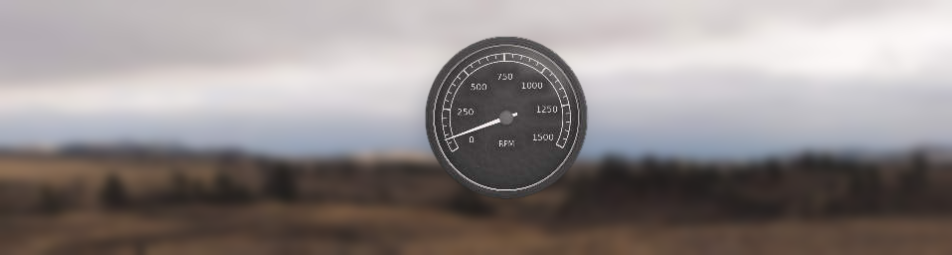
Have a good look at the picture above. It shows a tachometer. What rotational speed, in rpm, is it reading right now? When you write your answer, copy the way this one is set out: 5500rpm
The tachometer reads 75rpm
